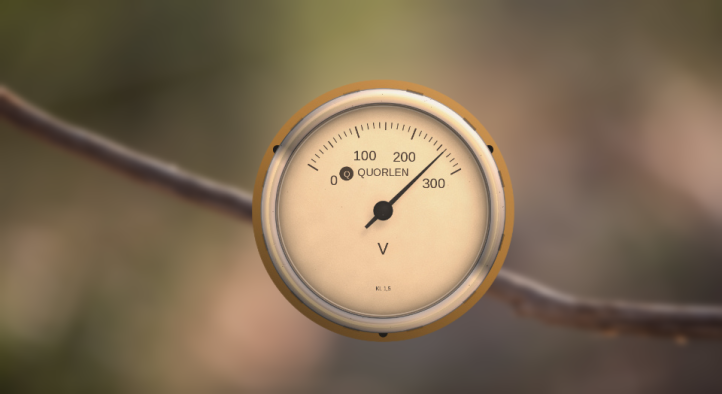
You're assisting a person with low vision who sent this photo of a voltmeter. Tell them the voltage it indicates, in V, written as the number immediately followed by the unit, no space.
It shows 260V
